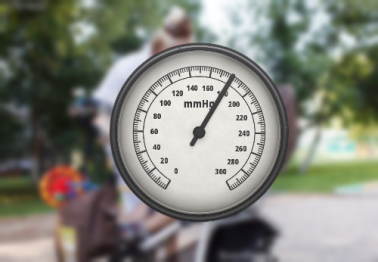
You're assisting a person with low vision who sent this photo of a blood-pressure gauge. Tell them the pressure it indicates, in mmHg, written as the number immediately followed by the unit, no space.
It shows 180mmHg
